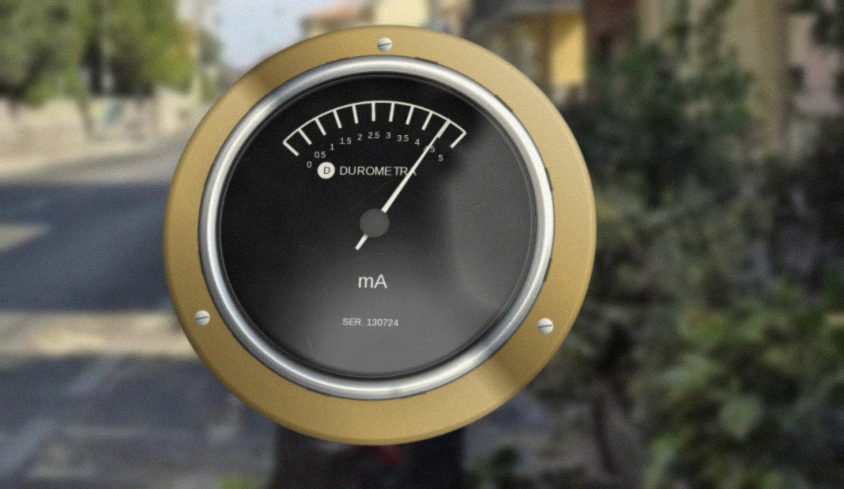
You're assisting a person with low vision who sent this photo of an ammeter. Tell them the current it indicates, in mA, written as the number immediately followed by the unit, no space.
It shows 4.5mA
